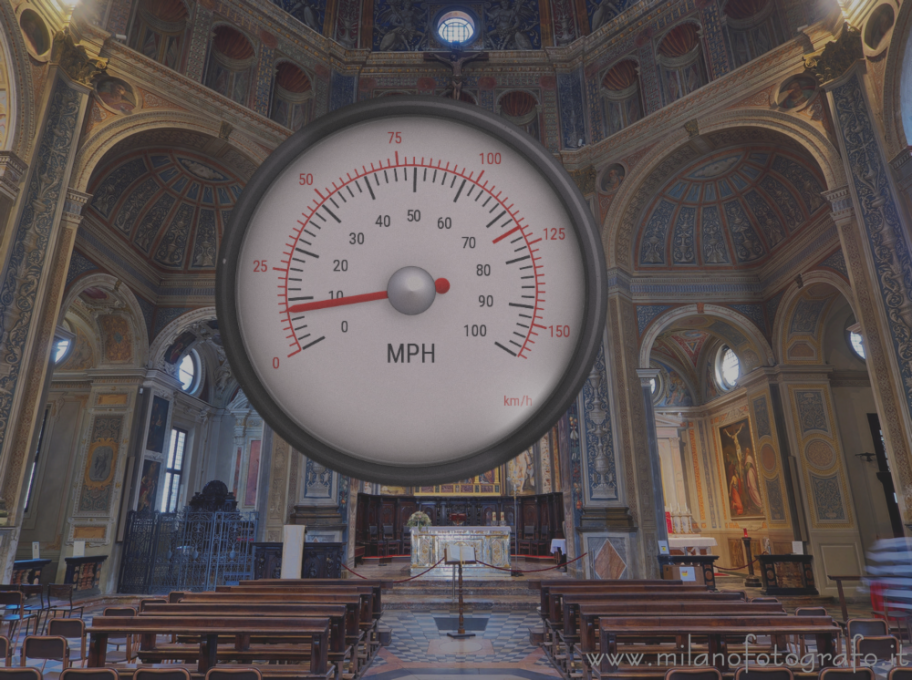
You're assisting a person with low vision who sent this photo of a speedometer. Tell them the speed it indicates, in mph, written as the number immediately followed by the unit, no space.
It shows 8mph
